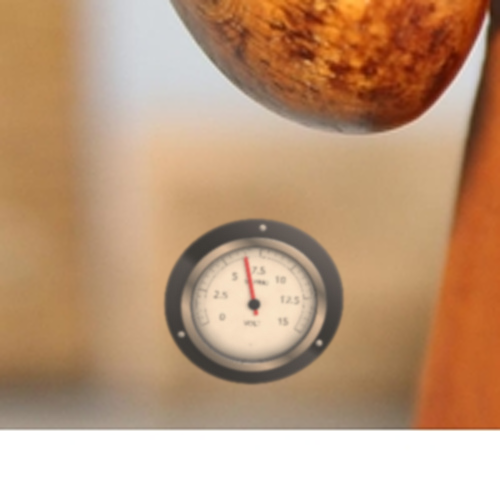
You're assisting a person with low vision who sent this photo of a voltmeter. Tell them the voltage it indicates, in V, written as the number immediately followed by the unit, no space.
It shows 6.5V
